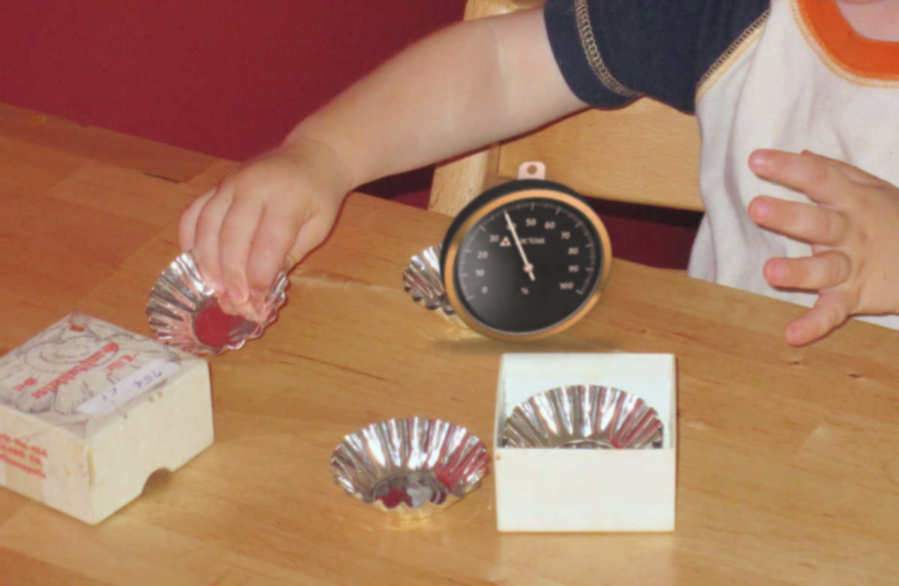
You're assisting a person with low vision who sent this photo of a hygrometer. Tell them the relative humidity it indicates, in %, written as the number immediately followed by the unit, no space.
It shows 40%
